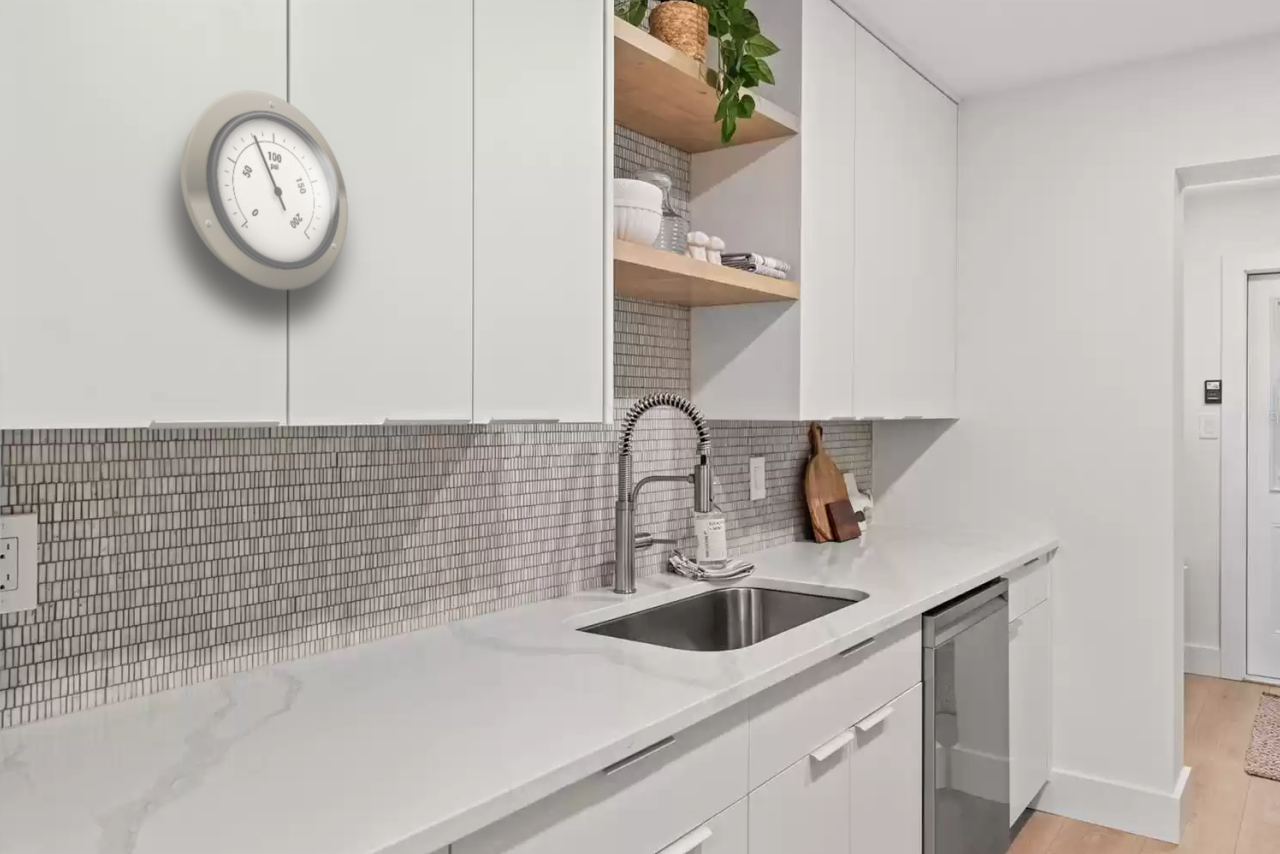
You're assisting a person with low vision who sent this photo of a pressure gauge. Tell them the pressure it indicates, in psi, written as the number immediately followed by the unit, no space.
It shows 80psi
